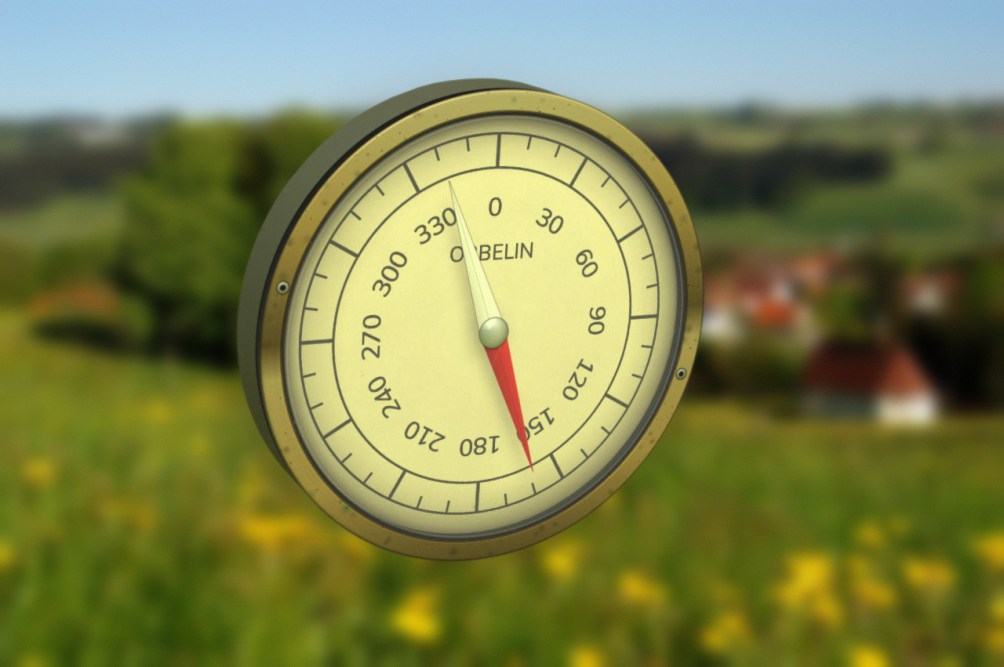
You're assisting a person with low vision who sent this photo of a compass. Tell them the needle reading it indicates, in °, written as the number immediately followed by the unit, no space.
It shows 160°
